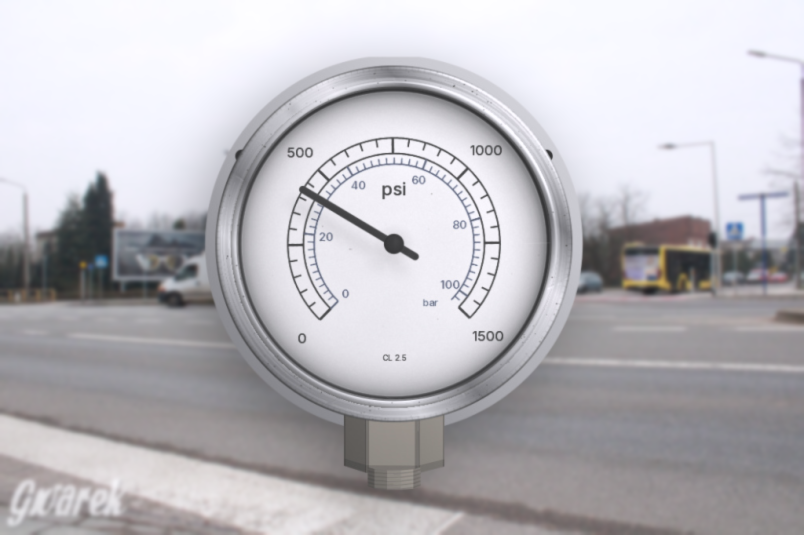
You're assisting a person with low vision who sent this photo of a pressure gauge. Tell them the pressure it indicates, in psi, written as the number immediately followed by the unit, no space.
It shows 425psi
